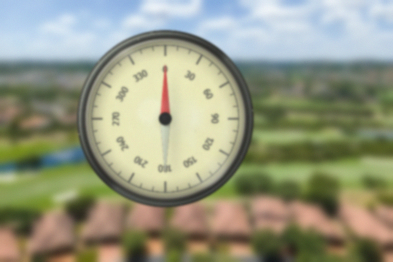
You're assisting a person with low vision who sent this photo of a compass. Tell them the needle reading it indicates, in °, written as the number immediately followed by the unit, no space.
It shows 0°
